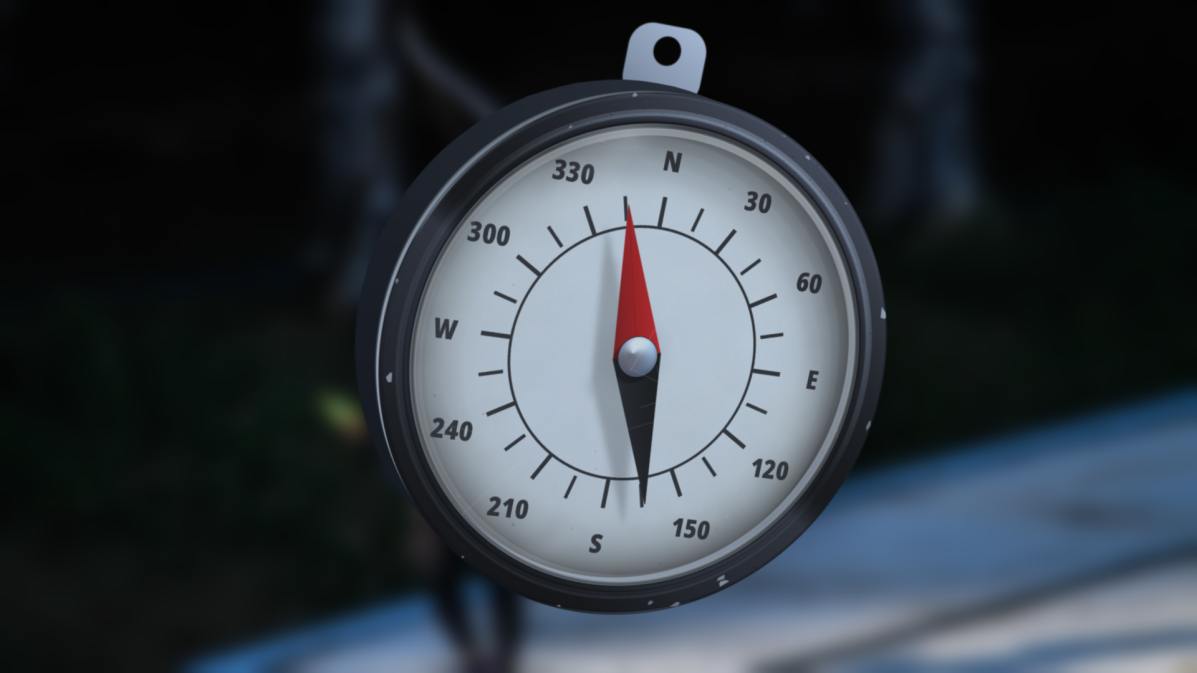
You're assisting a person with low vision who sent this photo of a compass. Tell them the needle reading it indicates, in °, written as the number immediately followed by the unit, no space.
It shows 345°
